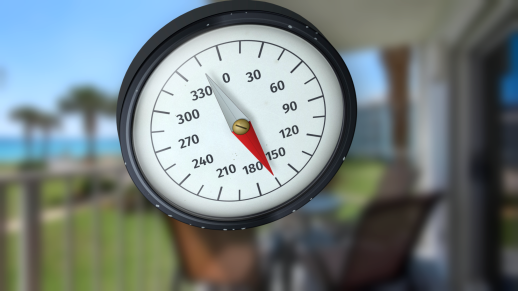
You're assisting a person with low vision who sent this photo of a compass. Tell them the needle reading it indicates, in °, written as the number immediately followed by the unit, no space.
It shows 165°
